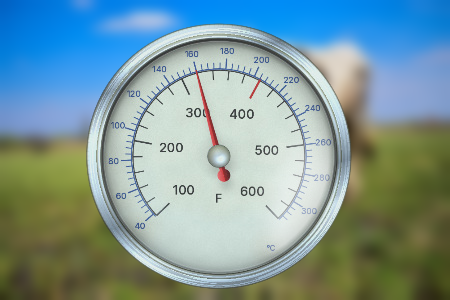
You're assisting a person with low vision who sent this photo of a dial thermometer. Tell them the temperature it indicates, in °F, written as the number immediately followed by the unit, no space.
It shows 320°F
